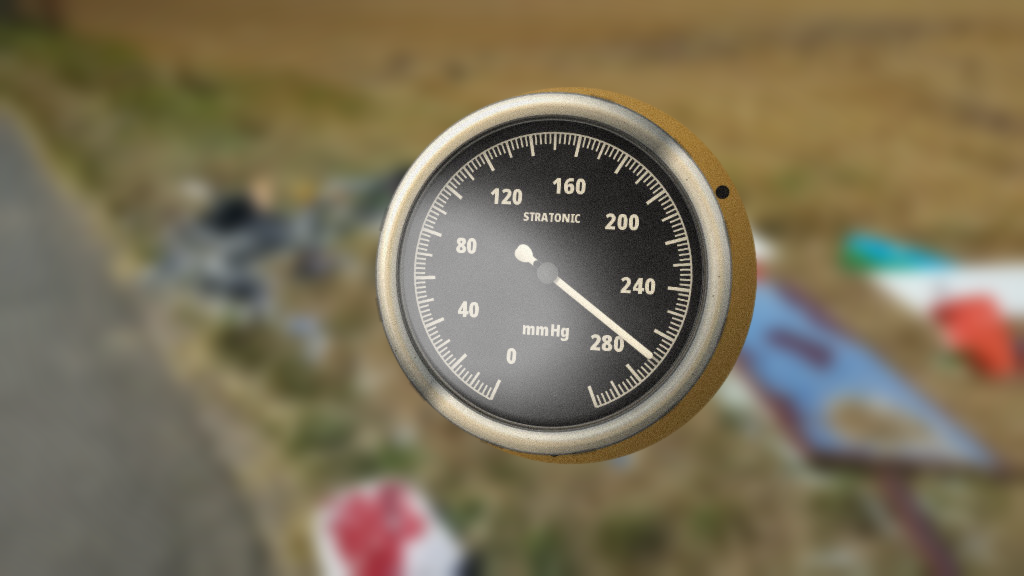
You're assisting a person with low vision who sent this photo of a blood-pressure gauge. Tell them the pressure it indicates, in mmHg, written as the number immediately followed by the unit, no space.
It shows 270mmHg
